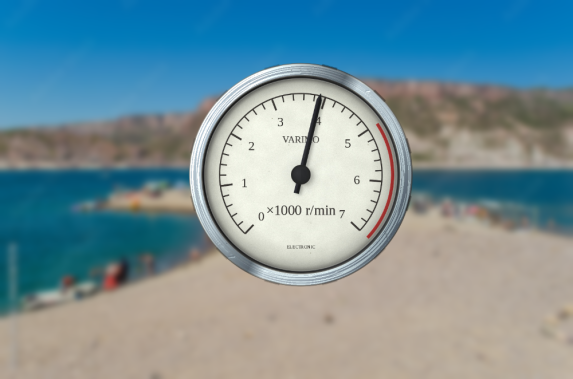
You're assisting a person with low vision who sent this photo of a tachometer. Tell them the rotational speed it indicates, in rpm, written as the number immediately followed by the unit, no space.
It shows 3900rpm
